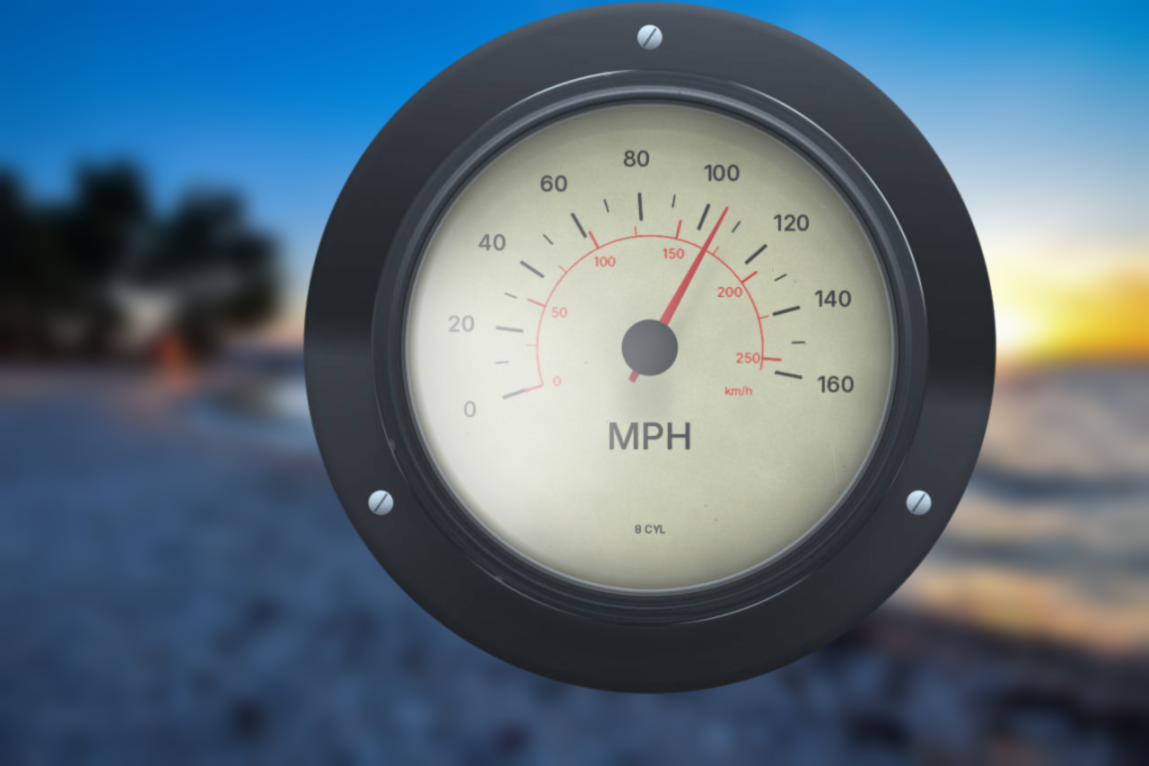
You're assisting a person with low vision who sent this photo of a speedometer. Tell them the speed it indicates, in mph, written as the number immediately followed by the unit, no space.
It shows 105mph
